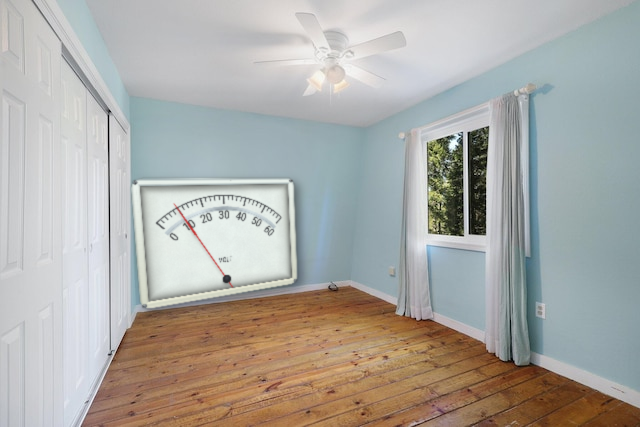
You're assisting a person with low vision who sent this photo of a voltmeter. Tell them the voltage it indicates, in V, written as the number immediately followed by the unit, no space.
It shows 10V
